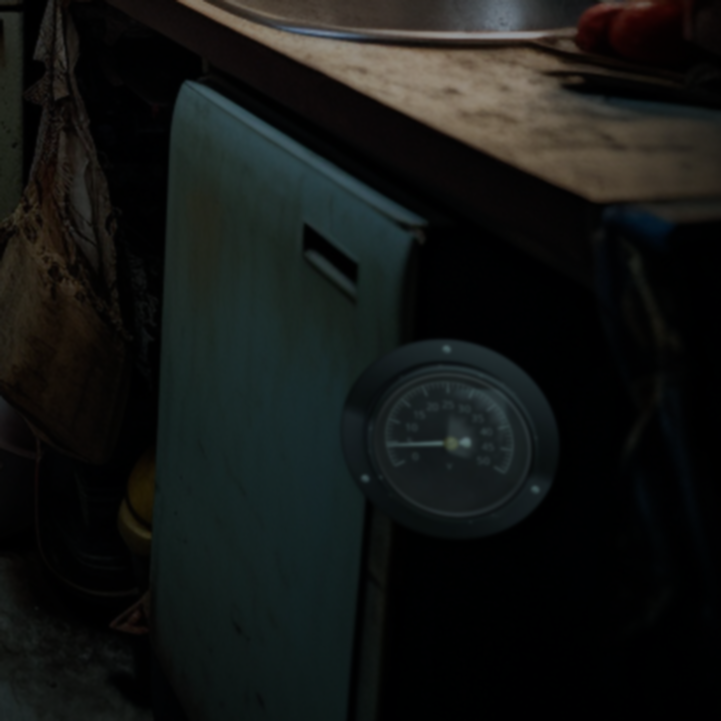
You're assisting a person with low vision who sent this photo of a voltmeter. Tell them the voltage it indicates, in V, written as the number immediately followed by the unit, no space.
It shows 5V
